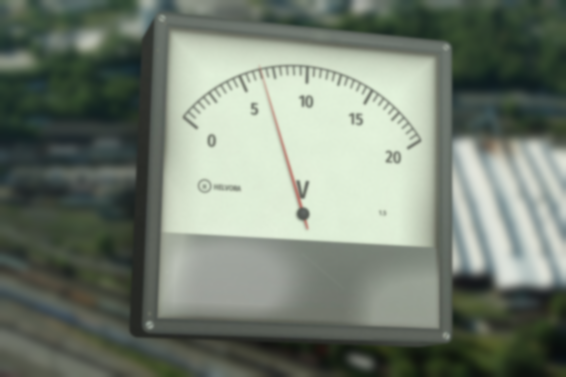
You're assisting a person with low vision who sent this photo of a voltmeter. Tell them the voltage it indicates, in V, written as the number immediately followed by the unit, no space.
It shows 6.5V
